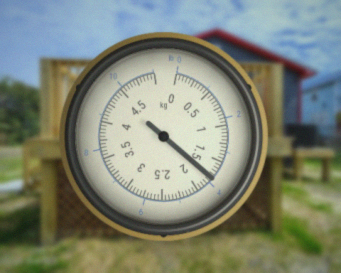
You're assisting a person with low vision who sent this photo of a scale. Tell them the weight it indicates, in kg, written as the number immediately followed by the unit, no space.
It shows 1.75kg
